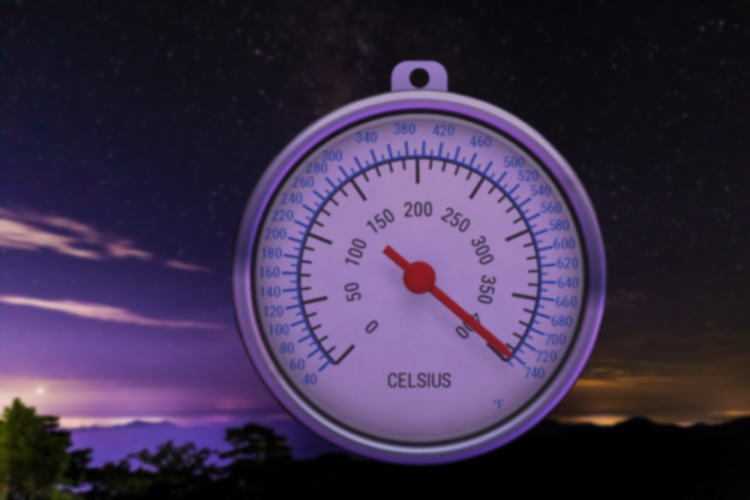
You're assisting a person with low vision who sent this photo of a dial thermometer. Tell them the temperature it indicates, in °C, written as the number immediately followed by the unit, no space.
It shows 395°C
